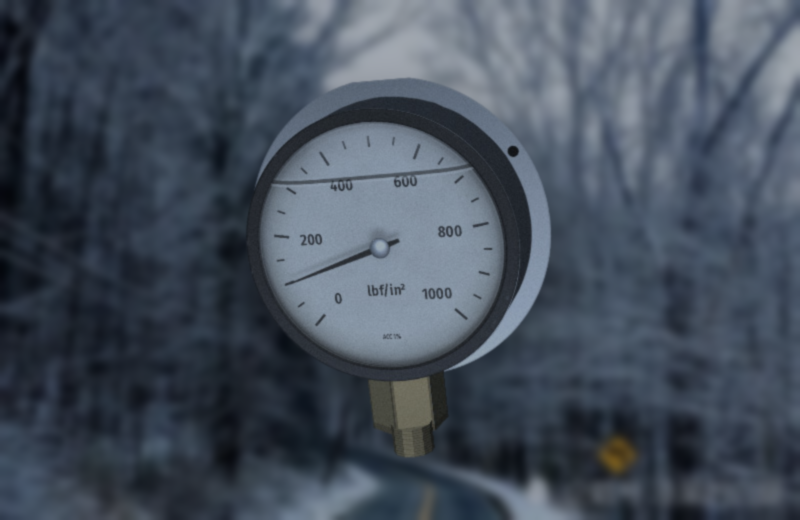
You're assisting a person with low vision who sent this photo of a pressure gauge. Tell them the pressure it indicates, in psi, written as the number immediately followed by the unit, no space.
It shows 100psi
